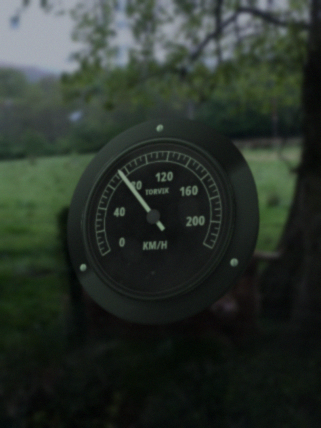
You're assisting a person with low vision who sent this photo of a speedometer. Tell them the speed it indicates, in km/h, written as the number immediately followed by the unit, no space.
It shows 75km/h
